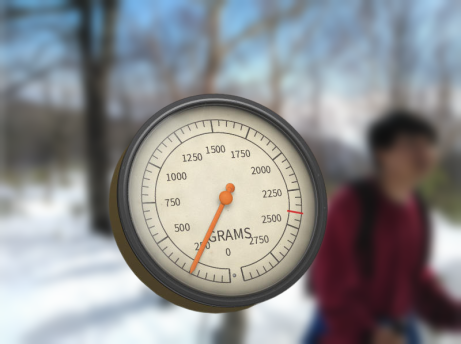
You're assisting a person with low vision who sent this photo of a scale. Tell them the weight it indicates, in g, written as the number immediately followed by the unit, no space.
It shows 250g
